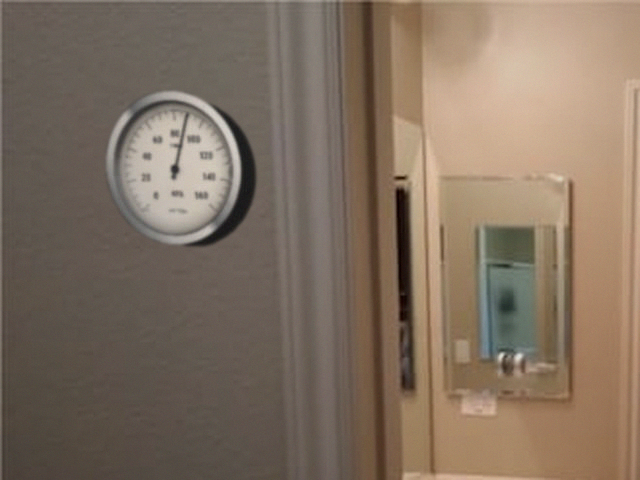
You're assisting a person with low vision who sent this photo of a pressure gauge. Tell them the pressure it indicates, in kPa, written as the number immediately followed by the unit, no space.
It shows 90kPa
